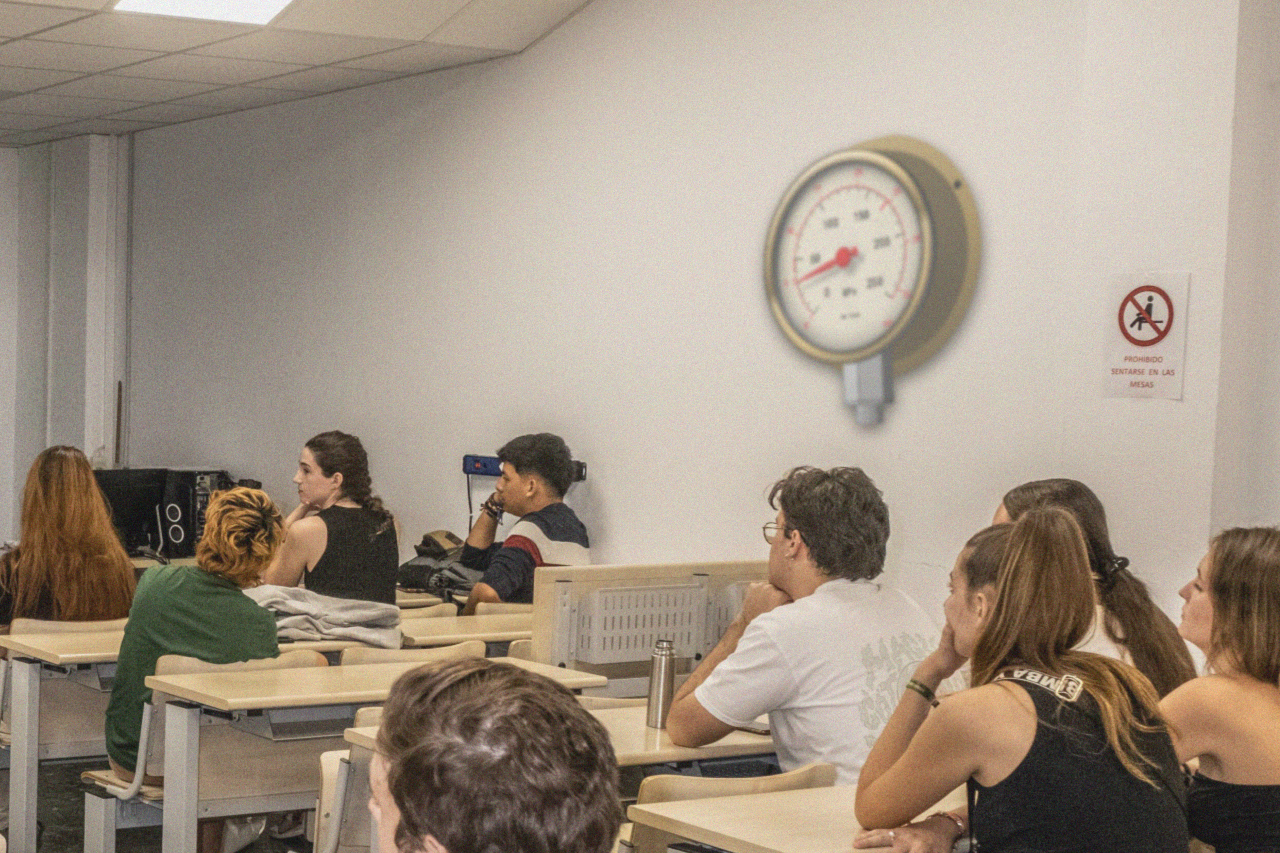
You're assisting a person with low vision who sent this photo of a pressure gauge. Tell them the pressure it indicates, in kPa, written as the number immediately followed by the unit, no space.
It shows 30kPa
